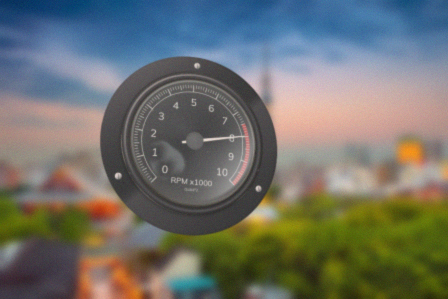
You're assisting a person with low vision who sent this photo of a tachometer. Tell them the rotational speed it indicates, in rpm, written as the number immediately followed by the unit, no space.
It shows 8000rpm
